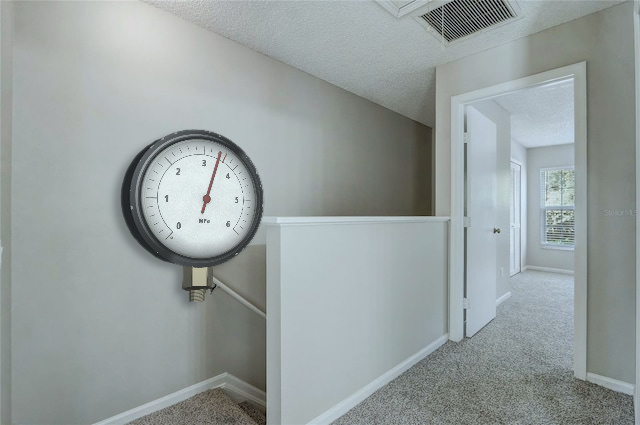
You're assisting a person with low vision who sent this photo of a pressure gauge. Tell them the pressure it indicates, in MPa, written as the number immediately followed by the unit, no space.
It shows 3.4MPa
